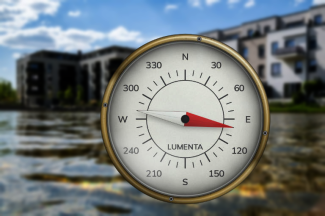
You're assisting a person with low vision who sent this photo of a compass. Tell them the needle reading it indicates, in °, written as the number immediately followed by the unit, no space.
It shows 100°
